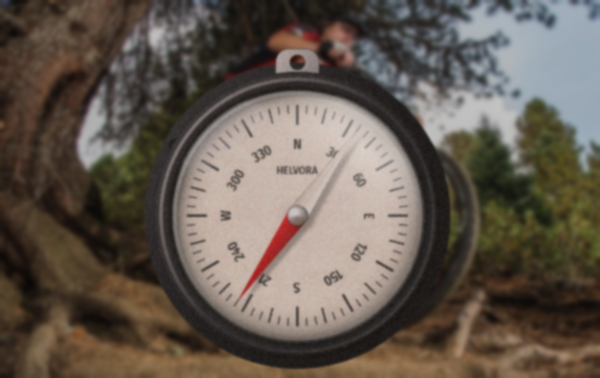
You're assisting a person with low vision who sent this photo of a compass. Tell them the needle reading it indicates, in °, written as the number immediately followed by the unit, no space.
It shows 215°
